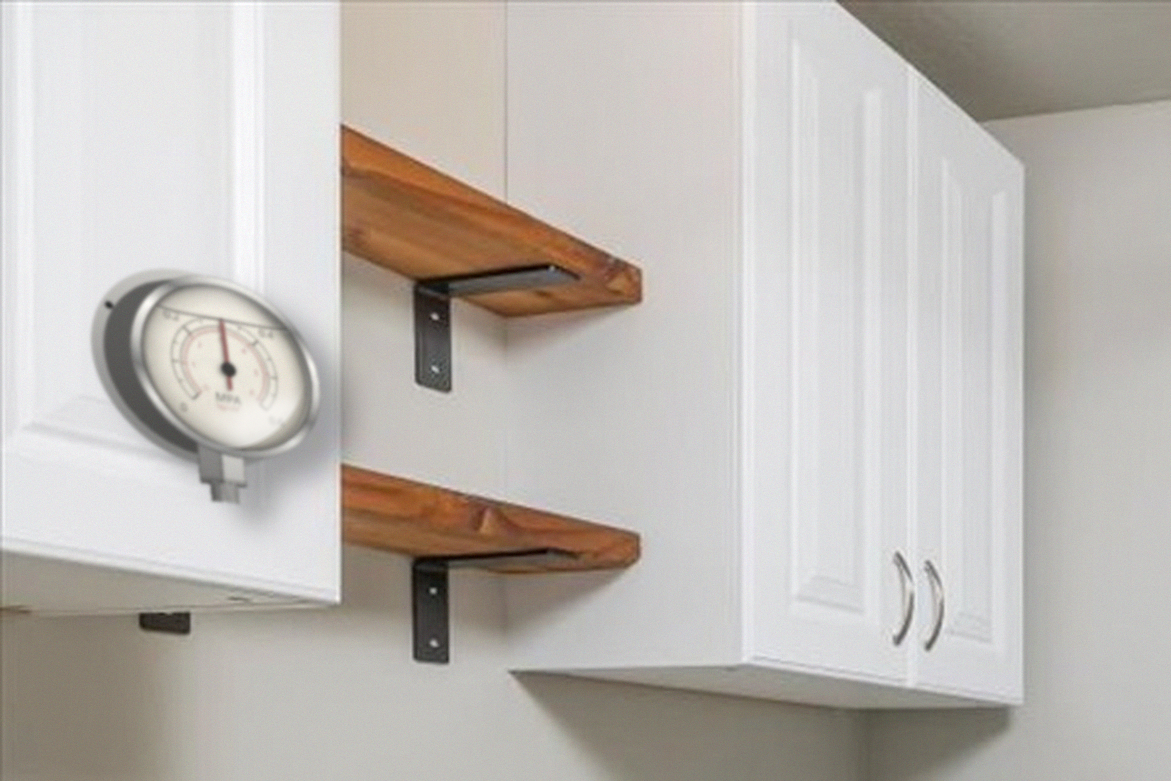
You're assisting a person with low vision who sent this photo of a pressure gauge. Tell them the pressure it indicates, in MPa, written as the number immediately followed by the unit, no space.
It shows 0.3MPa
